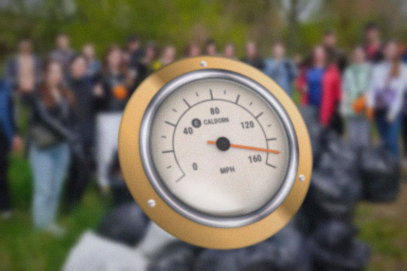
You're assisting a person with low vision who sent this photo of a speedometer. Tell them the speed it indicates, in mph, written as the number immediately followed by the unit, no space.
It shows 150mph
